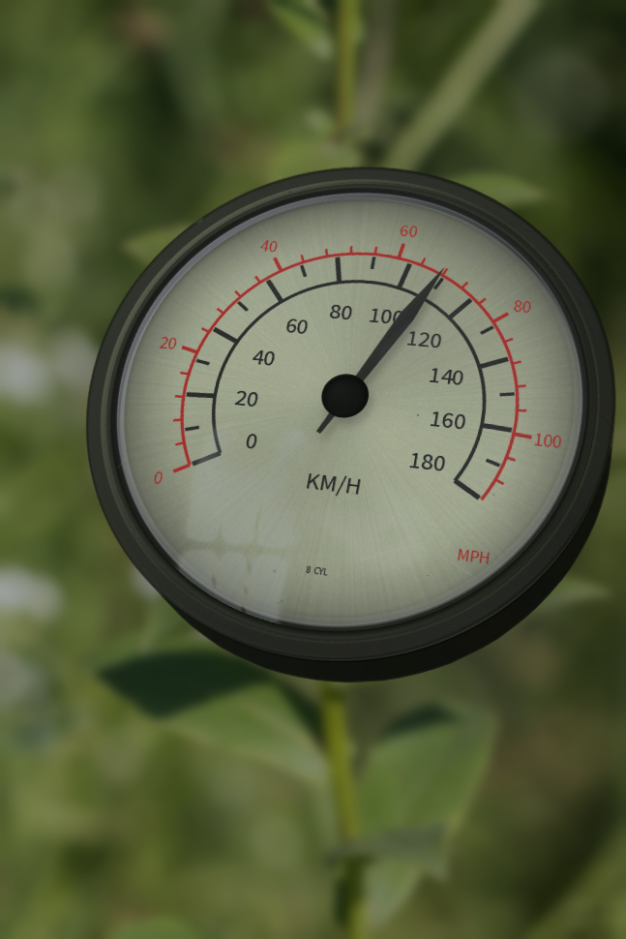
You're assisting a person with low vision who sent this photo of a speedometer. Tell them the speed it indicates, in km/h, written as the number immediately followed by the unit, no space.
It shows 110km/h
